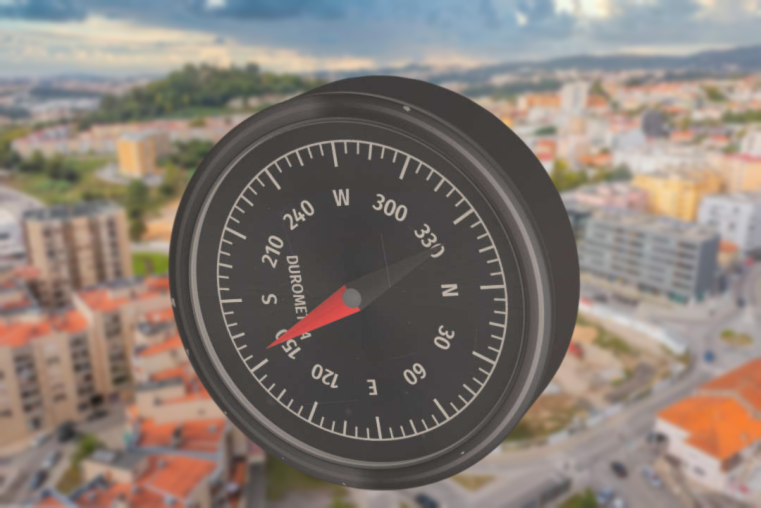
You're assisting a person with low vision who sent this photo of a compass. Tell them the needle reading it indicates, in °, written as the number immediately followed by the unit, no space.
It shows 155°
